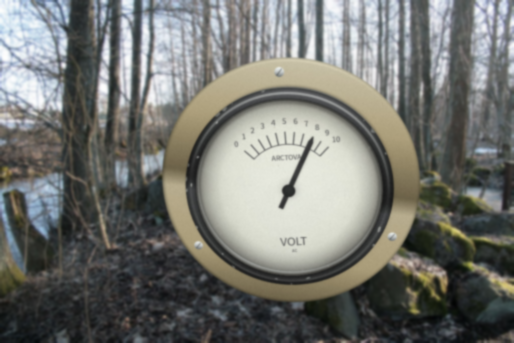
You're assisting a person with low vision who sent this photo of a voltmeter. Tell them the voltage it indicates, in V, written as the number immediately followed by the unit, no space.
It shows 8V
